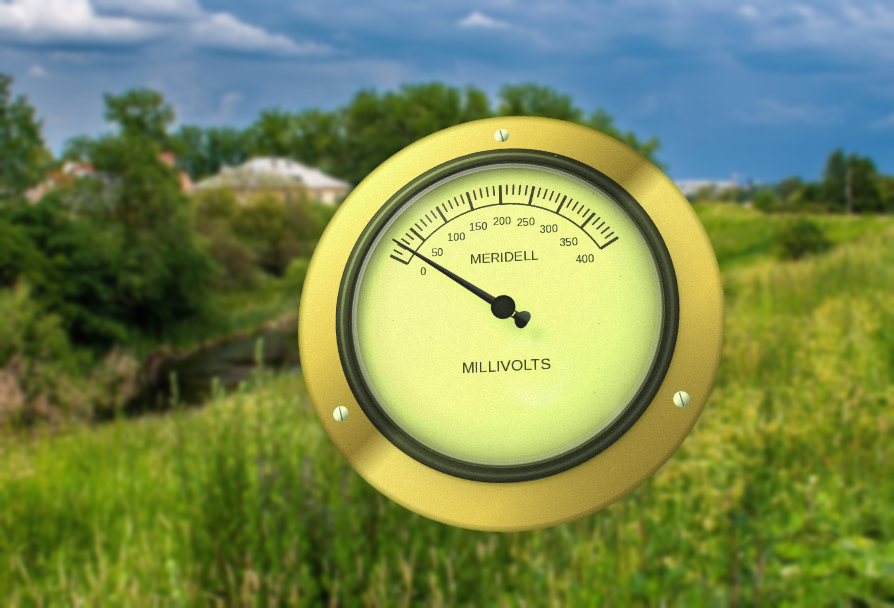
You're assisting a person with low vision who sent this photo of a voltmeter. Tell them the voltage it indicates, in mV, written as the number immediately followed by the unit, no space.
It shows 20mV
